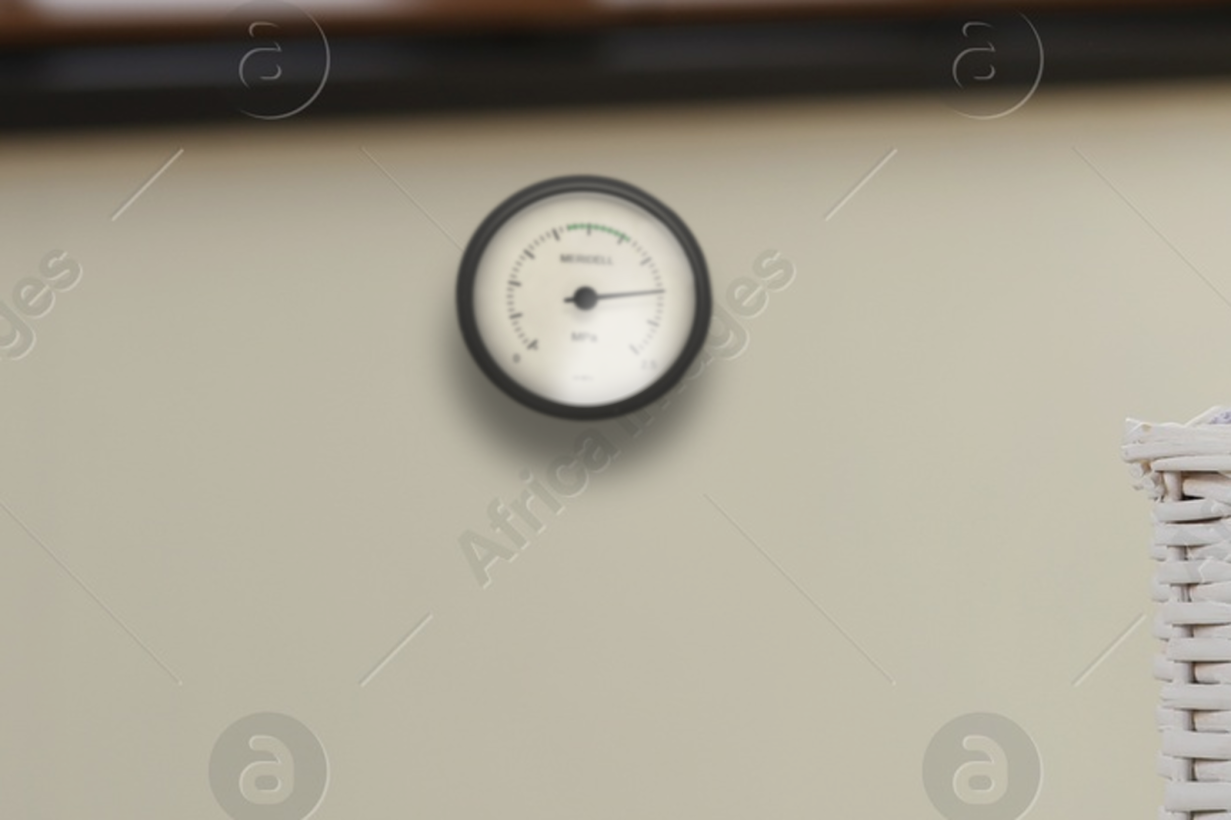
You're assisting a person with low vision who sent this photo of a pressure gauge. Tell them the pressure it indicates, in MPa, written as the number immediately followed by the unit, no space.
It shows 2MPa
